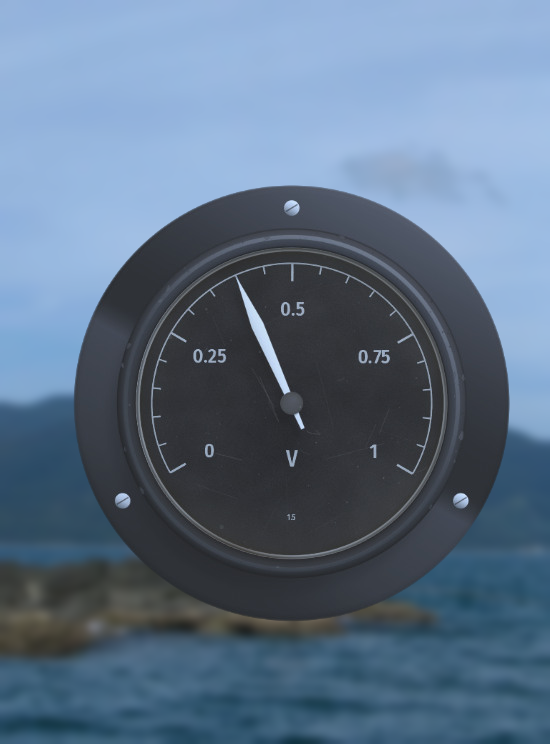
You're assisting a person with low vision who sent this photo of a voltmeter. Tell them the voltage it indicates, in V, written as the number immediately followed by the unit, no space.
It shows 0.4V
